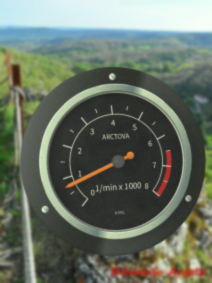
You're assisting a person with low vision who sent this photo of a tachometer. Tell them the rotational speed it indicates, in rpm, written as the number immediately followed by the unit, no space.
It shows 750rpm
